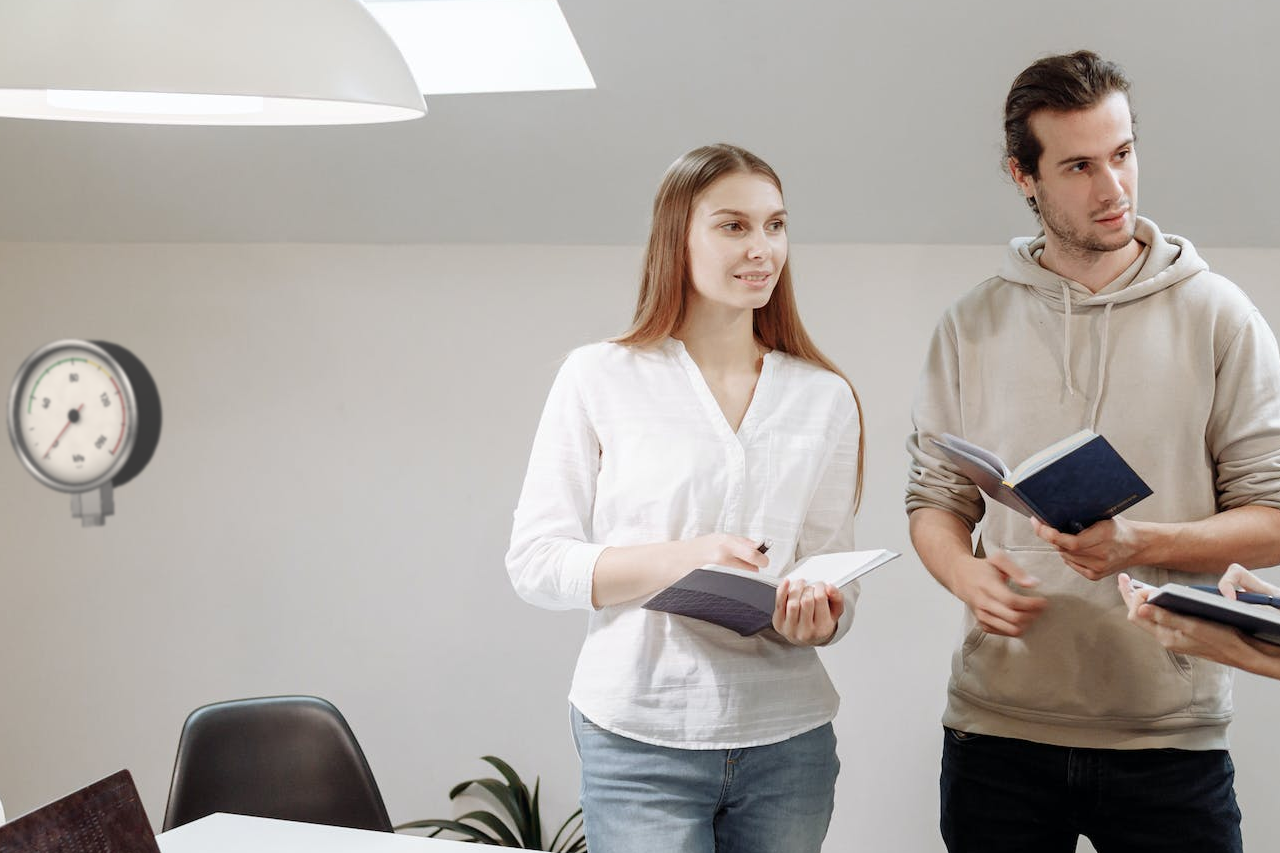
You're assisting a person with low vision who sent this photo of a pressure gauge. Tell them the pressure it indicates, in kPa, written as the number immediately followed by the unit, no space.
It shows 0kPa
